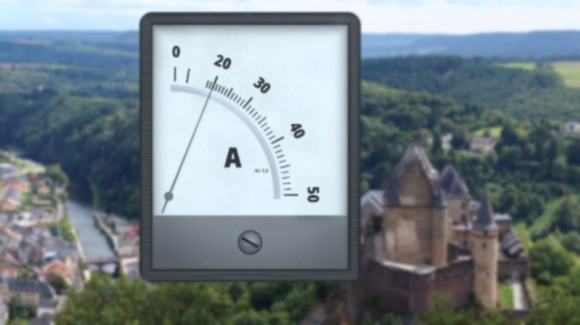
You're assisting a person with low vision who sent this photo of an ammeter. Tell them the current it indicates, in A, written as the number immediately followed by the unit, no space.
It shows 20A
